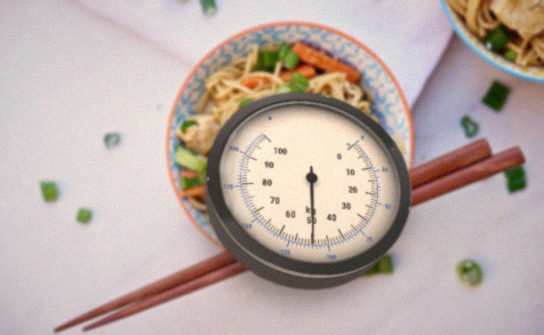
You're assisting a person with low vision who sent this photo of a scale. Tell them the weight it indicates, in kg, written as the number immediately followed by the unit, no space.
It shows 50kg
